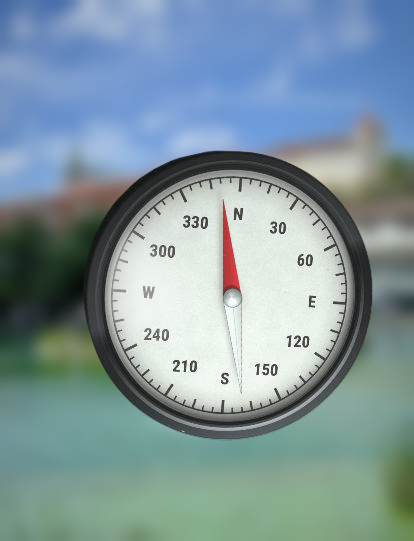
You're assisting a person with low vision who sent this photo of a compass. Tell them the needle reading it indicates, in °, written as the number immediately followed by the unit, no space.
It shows 350°
